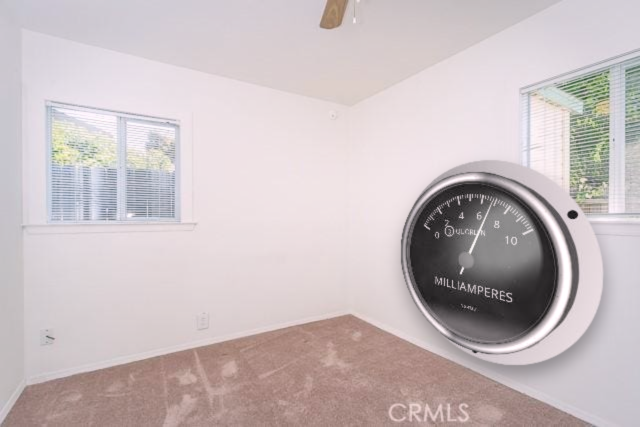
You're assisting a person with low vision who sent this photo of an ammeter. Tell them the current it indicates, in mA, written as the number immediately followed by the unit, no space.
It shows 7mA
